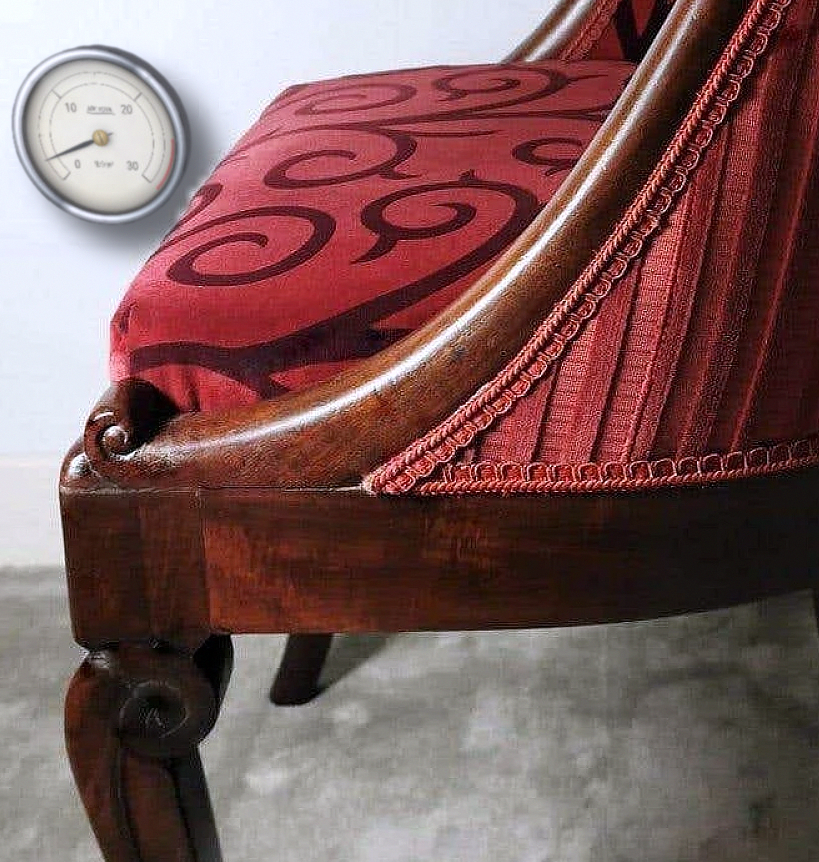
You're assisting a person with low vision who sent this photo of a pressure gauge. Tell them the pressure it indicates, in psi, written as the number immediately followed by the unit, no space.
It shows 2.5psi
